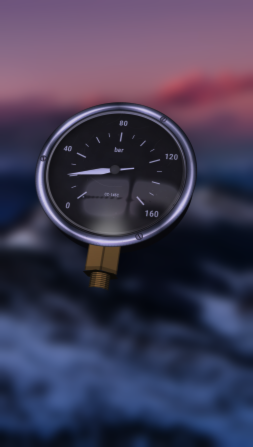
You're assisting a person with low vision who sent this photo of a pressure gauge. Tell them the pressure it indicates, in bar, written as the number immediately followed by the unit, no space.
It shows 20bar
